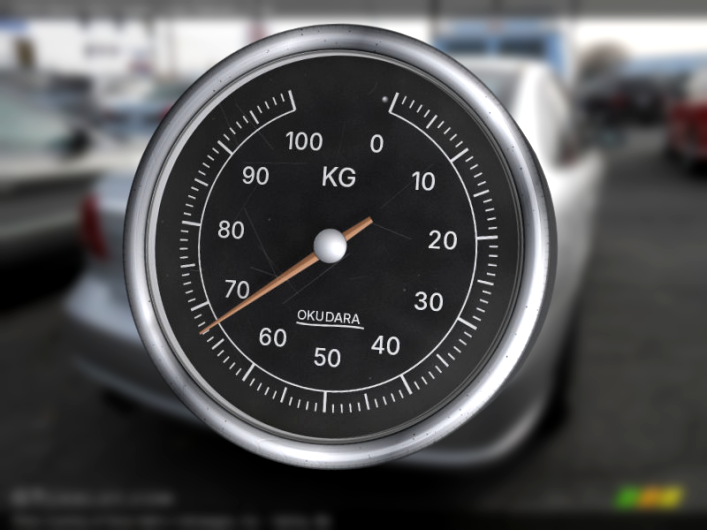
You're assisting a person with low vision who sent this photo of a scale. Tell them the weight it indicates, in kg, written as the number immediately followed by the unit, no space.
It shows 67kg
